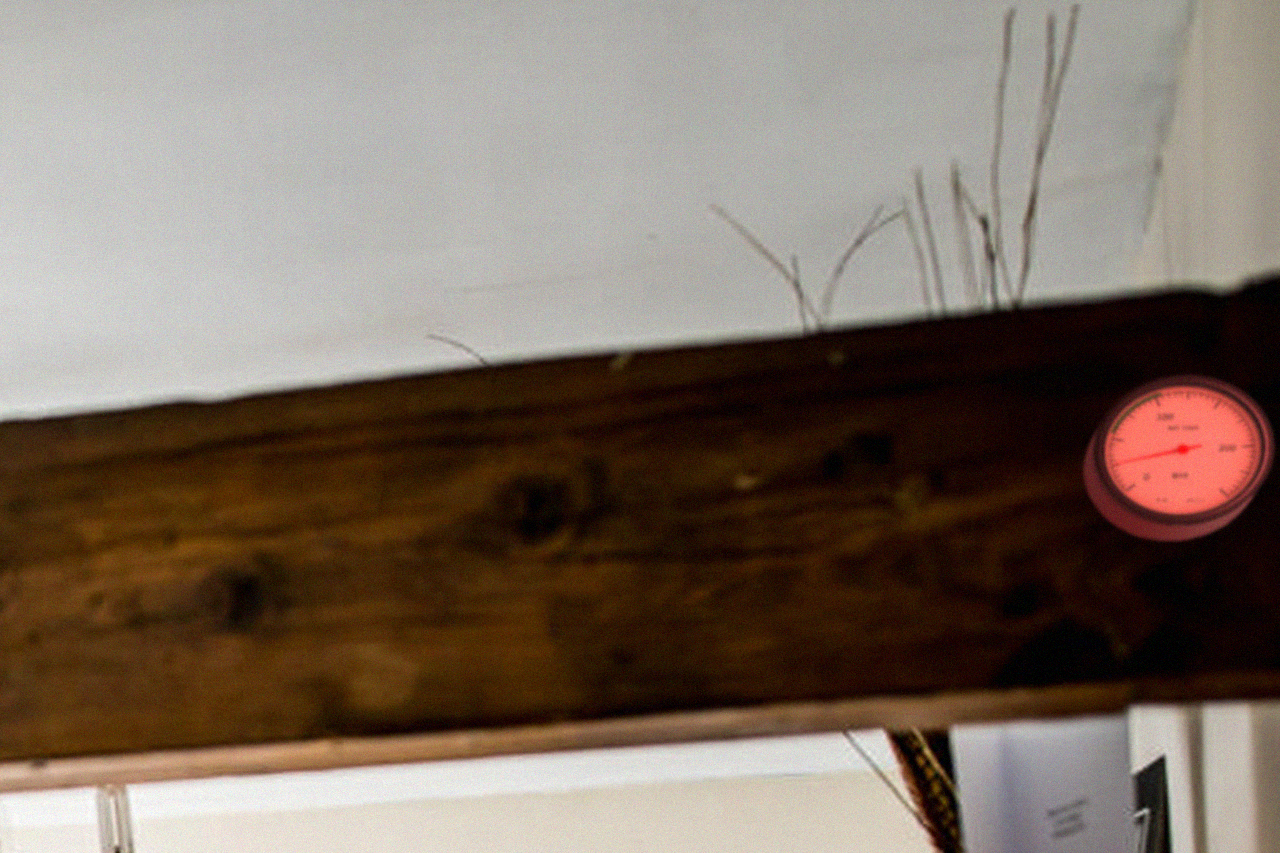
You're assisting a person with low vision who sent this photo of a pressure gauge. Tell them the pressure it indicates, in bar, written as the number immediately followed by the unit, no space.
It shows 25bar
